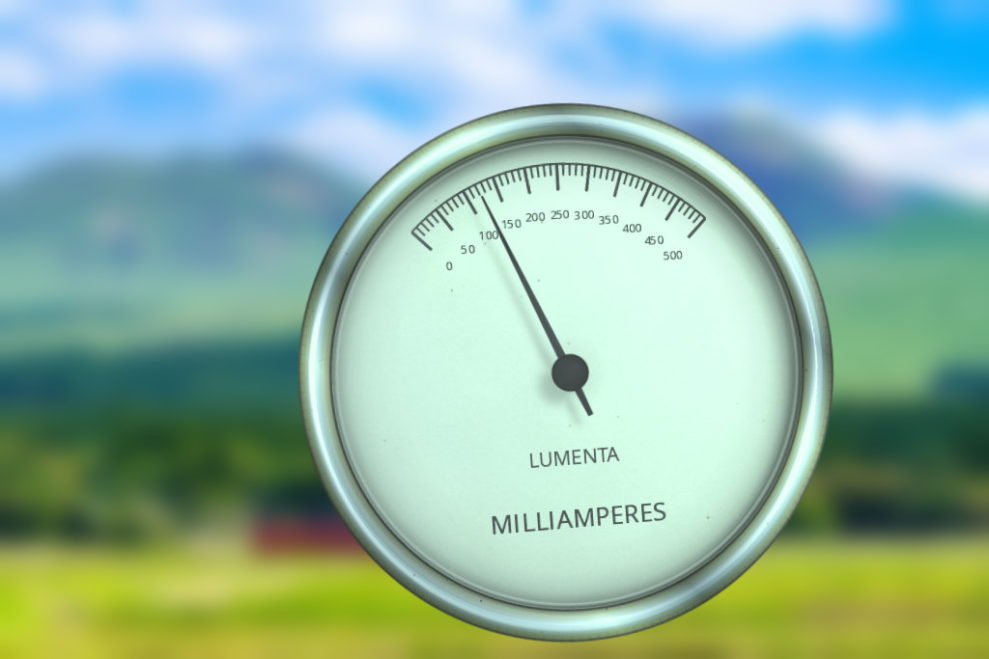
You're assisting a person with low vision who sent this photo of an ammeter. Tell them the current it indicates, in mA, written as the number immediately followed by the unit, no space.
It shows 120mA
